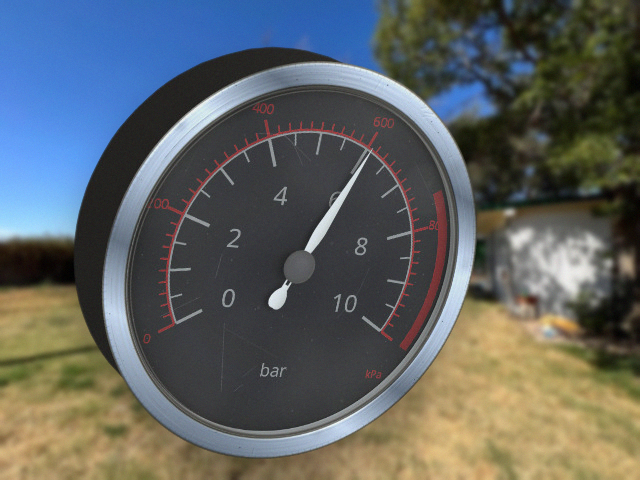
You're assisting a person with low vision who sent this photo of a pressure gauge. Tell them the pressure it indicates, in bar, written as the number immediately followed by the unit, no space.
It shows 6bar
